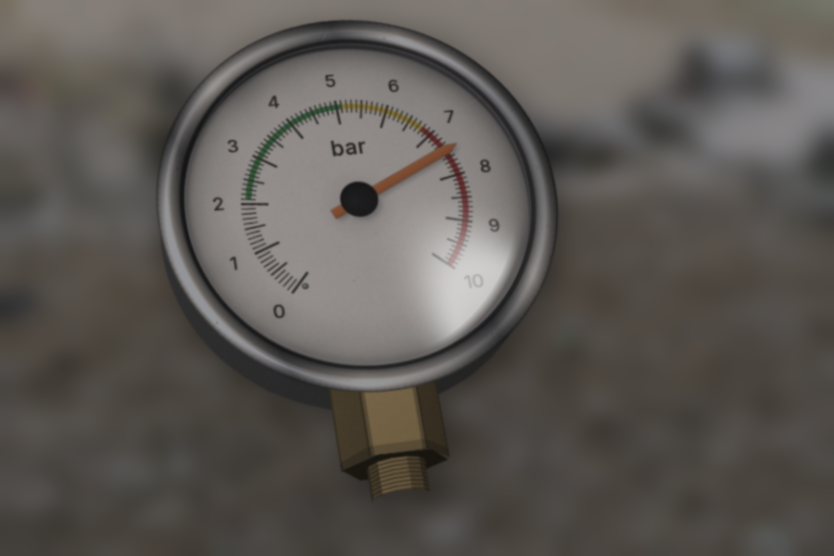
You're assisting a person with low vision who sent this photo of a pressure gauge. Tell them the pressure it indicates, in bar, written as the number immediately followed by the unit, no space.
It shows 7.5bar
